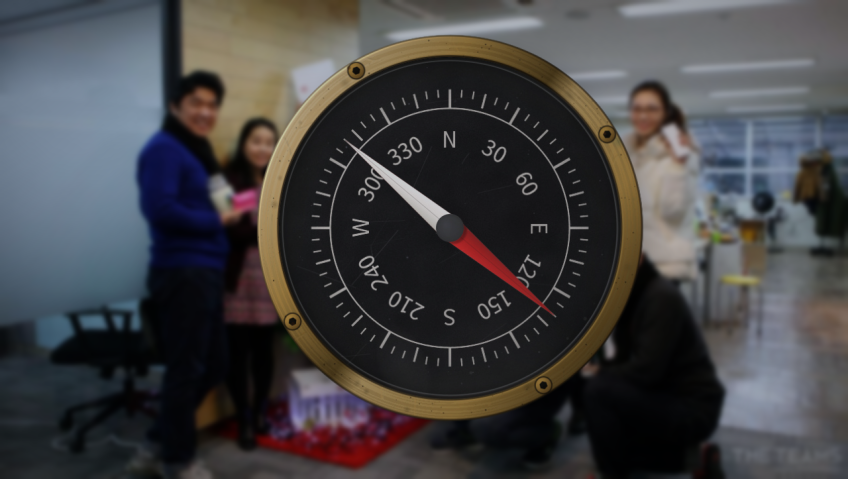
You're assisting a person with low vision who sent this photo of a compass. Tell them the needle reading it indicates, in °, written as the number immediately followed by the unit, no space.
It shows 130°
